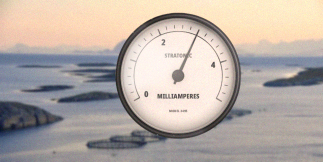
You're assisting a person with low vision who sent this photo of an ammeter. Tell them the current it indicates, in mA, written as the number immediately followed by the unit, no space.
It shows 3mA
